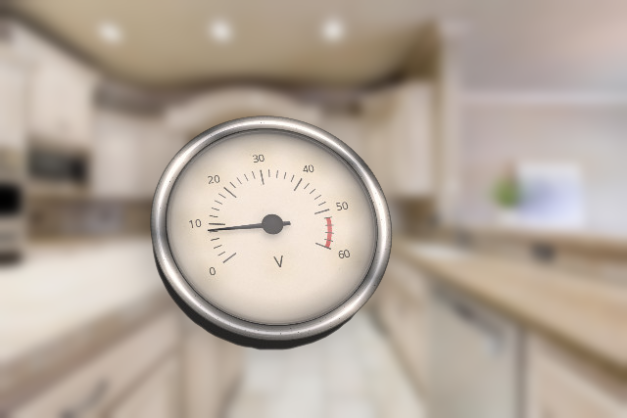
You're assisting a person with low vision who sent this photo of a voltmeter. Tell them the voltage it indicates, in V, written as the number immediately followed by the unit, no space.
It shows 8V
